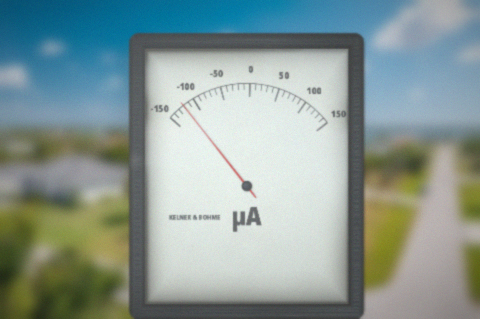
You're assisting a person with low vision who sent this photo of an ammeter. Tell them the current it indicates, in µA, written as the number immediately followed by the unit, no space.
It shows -120µA
